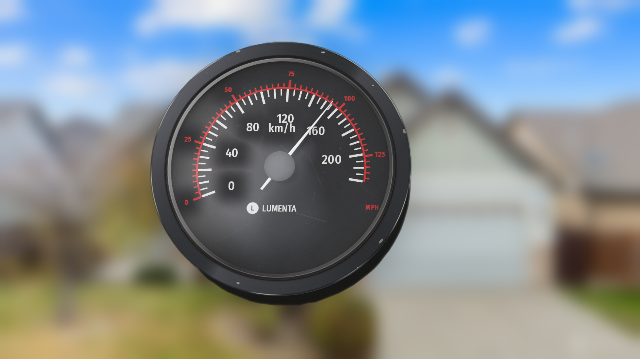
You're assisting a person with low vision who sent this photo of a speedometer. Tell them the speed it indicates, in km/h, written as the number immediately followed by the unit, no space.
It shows 155km/h
